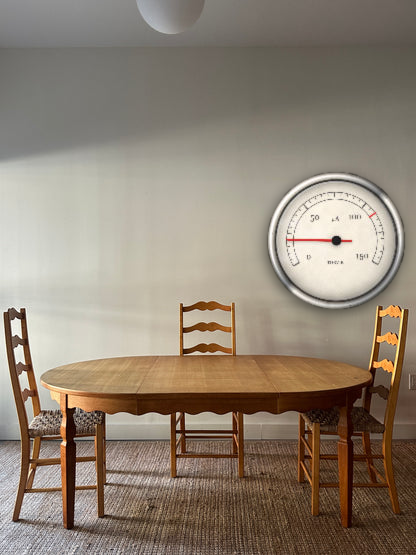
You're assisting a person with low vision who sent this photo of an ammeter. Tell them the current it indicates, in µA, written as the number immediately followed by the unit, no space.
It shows 20µA
